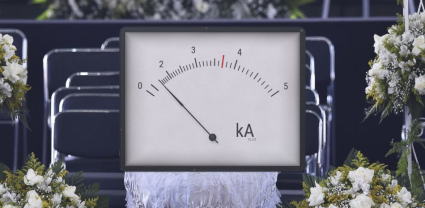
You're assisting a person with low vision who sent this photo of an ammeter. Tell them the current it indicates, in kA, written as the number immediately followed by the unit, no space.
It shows 1.5kA
